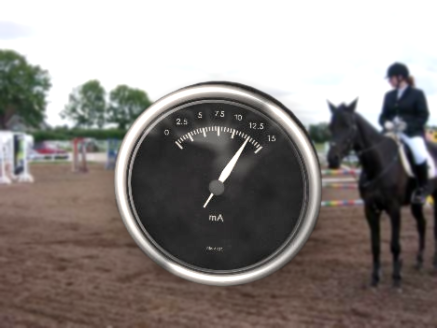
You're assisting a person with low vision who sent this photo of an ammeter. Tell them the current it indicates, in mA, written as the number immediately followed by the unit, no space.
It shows 12.5mA
